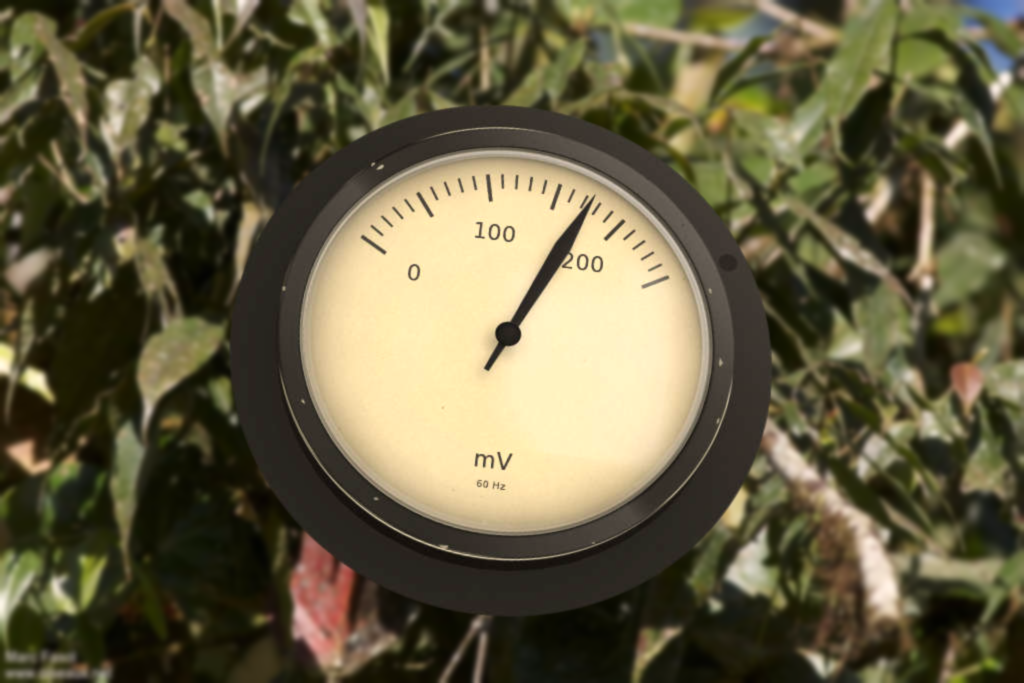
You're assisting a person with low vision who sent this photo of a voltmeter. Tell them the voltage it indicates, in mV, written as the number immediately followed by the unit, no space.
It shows 175mV
